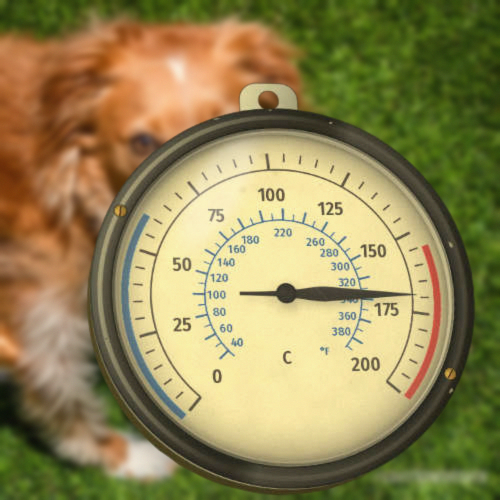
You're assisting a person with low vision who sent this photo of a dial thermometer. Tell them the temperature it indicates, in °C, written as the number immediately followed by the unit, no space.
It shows 170°C
